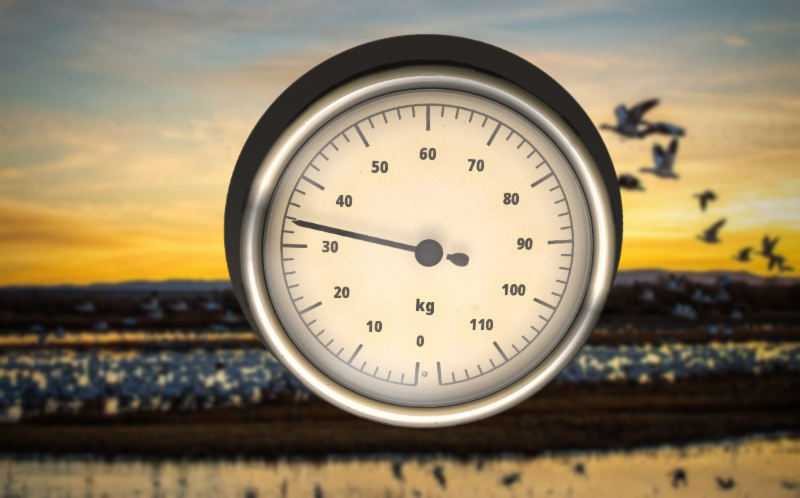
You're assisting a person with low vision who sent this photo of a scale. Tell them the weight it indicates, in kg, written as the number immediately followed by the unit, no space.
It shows 34kg
